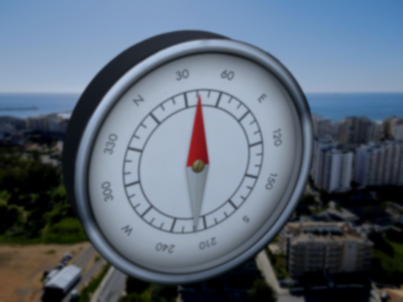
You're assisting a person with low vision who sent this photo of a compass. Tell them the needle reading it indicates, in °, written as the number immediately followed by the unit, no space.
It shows 40°
